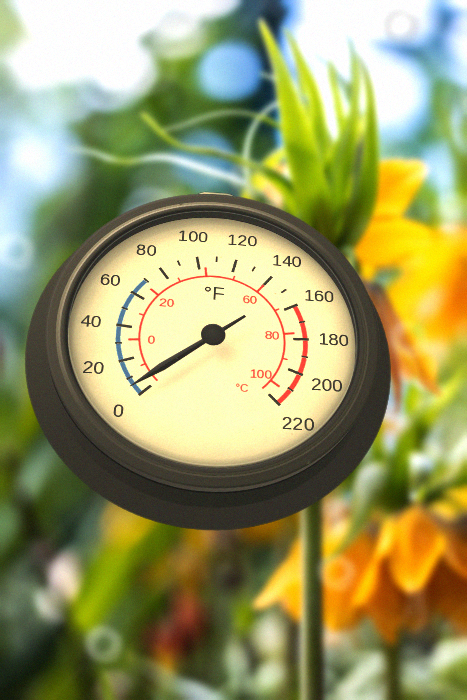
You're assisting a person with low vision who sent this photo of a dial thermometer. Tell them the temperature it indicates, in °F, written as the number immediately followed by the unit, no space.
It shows 5°F
